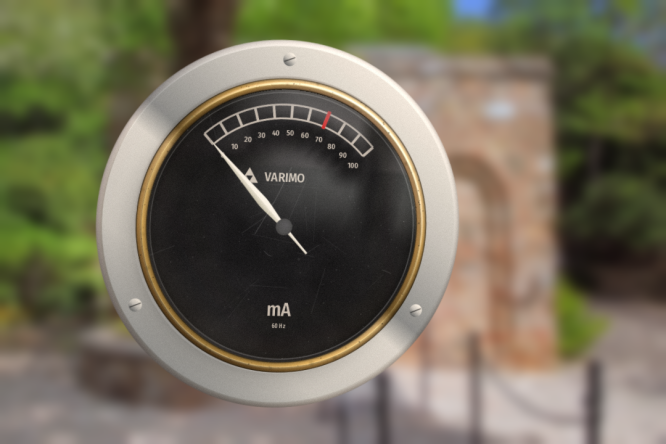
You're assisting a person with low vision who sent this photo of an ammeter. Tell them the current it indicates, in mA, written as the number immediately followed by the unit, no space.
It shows 0mA
